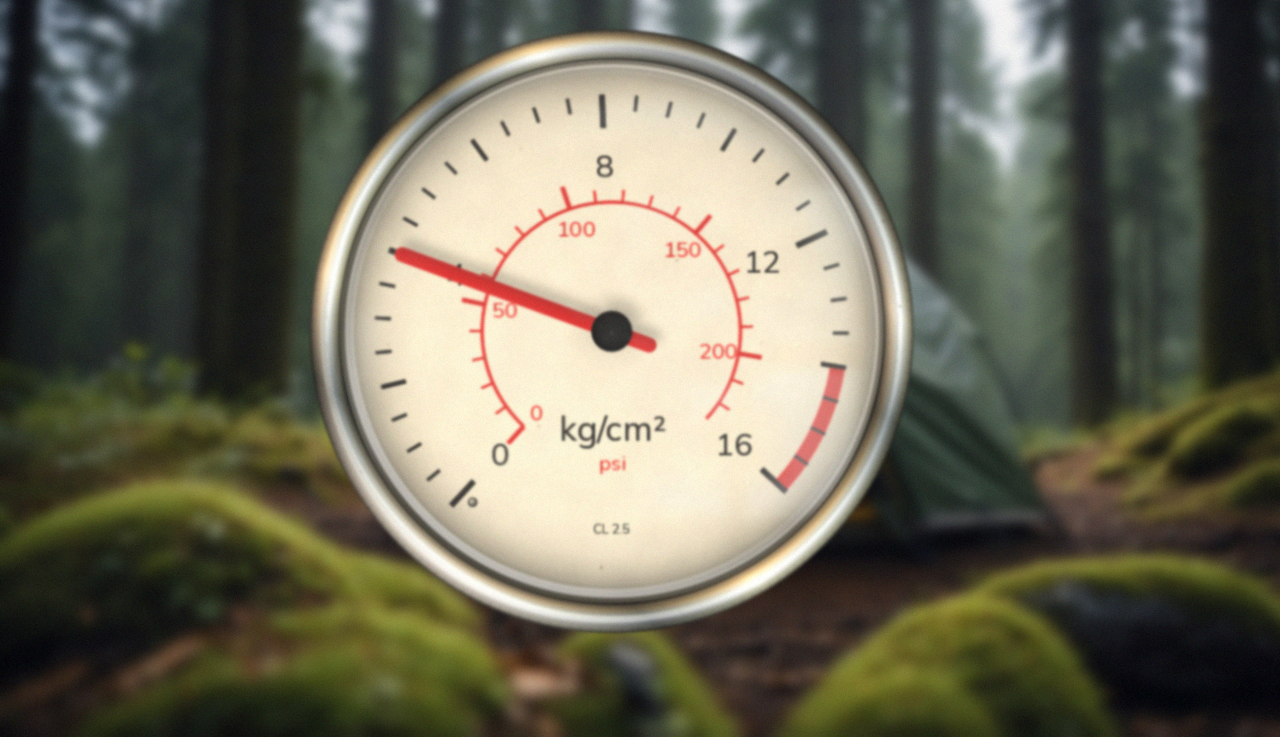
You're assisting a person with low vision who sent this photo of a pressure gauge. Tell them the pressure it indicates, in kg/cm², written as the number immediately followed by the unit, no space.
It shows 4kg/cm²
